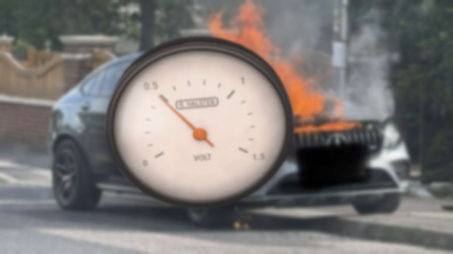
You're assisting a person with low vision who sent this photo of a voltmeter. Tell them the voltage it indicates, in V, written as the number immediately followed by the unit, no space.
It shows 0.5V
